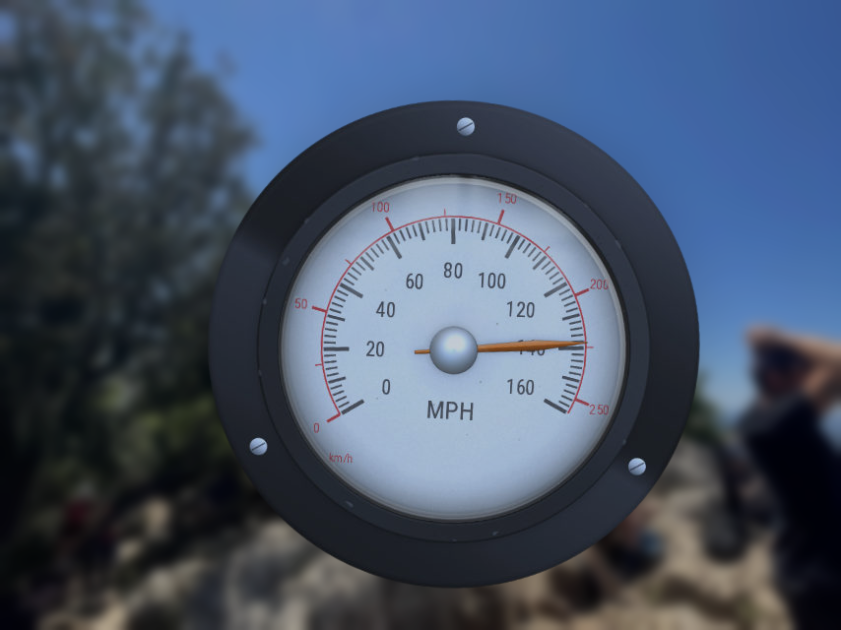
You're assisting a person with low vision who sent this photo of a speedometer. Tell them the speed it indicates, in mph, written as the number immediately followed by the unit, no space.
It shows 138mph
